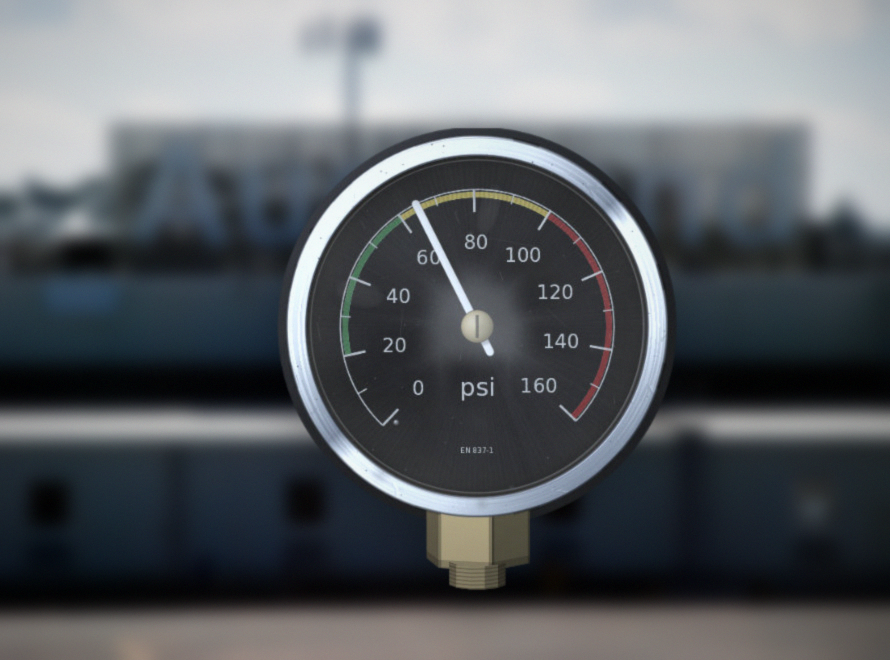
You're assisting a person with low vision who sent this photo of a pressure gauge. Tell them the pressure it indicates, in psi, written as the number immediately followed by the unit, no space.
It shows 65psi
